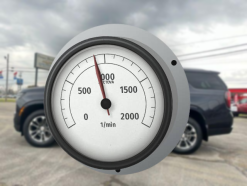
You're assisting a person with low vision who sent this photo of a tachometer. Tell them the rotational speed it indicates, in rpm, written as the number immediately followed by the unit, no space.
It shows 900rpm
